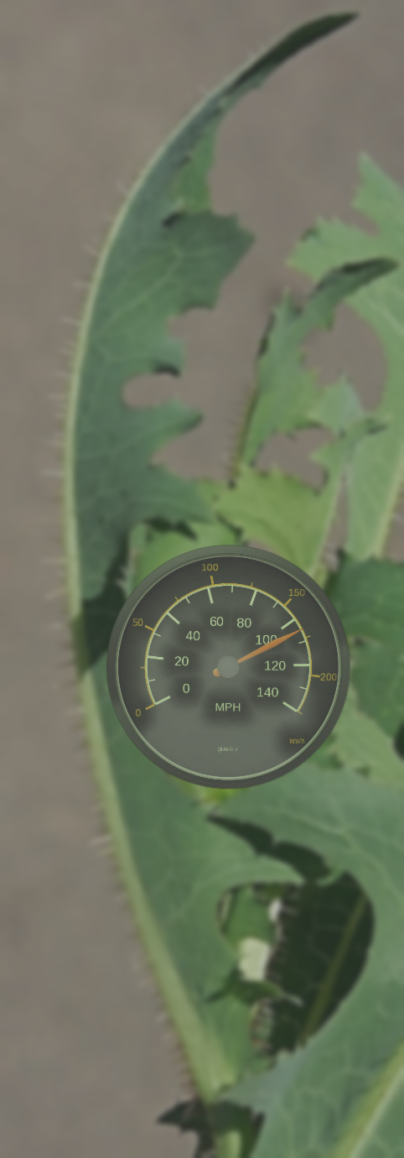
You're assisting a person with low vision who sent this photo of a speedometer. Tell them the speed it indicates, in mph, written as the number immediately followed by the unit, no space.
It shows 105mph
